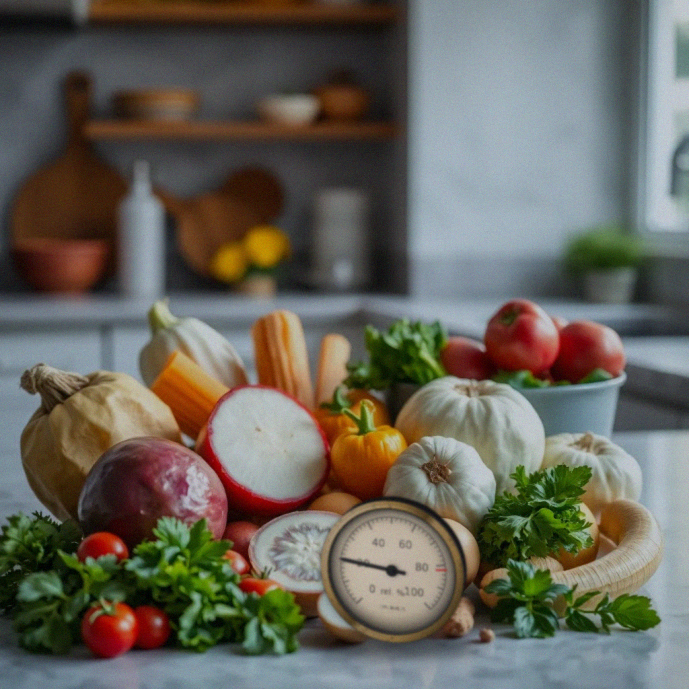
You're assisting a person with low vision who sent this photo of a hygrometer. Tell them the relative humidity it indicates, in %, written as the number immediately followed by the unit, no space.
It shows 20%
